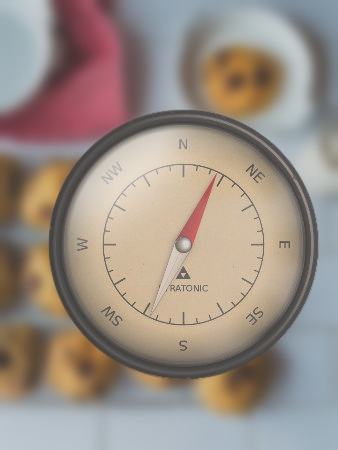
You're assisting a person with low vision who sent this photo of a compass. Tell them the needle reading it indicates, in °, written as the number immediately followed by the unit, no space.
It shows 25°
